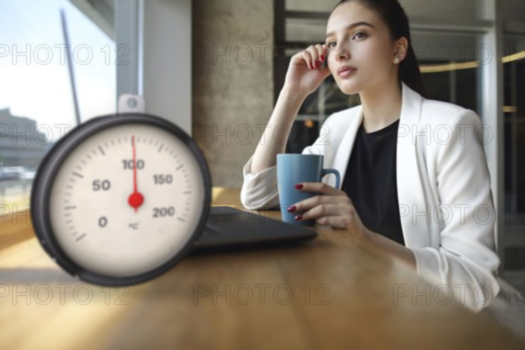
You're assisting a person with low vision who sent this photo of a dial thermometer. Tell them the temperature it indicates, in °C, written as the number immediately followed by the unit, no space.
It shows 100°C
